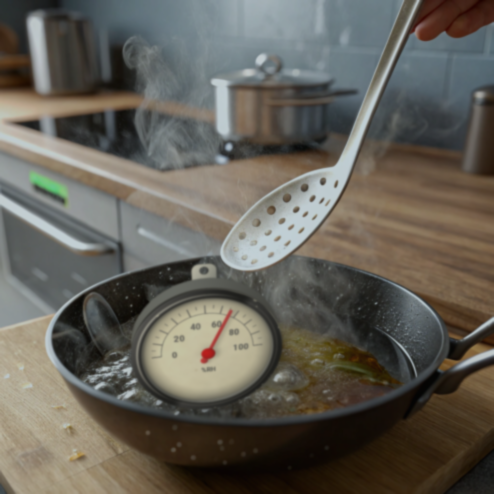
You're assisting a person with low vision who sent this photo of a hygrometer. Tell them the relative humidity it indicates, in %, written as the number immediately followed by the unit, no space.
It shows 65%
